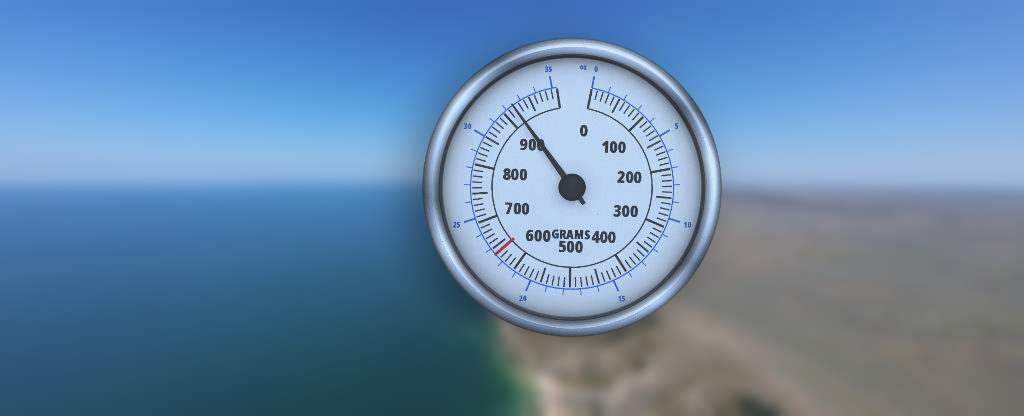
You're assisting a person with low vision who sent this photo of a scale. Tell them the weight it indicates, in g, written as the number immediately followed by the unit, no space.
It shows 920g
